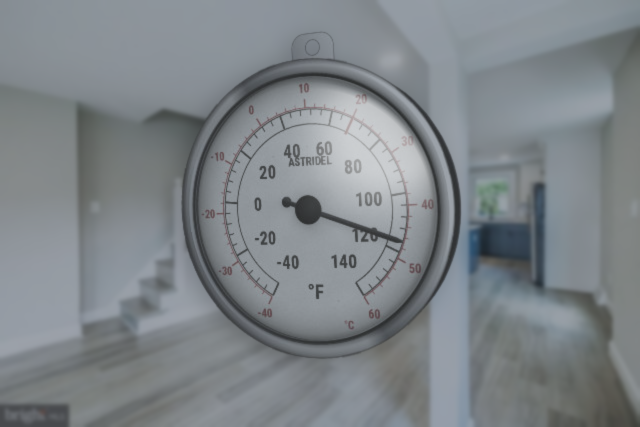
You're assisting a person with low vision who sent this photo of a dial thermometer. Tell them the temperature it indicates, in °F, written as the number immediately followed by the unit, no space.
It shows 116°F
